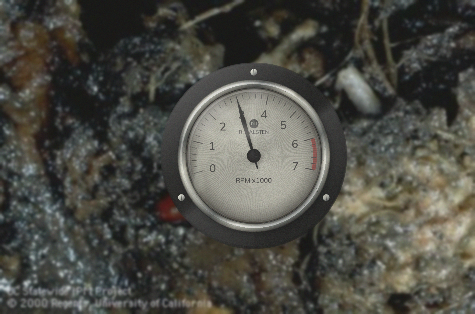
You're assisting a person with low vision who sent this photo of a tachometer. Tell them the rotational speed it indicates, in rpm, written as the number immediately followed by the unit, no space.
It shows 3000rpm
